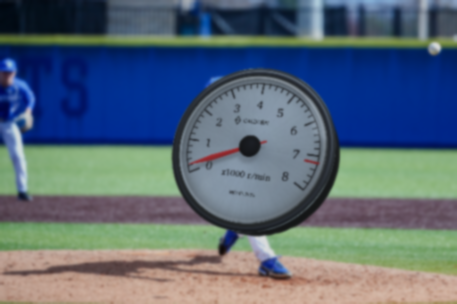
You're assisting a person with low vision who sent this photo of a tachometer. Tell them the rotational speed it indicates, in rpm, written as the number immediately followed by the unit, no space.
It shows 200rpm
